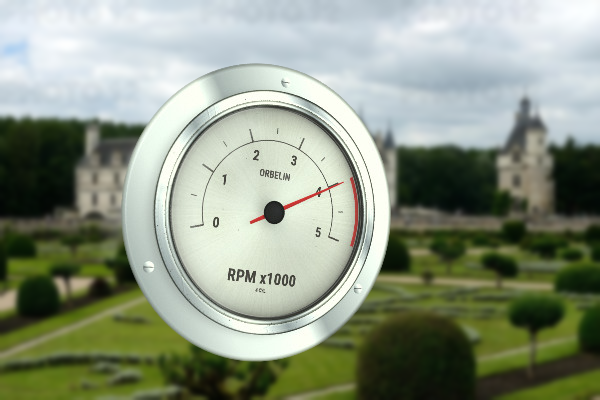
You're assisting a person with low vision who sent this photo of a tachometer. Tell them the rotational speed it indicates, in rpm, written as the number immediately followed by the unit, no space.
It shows 4000rpm
